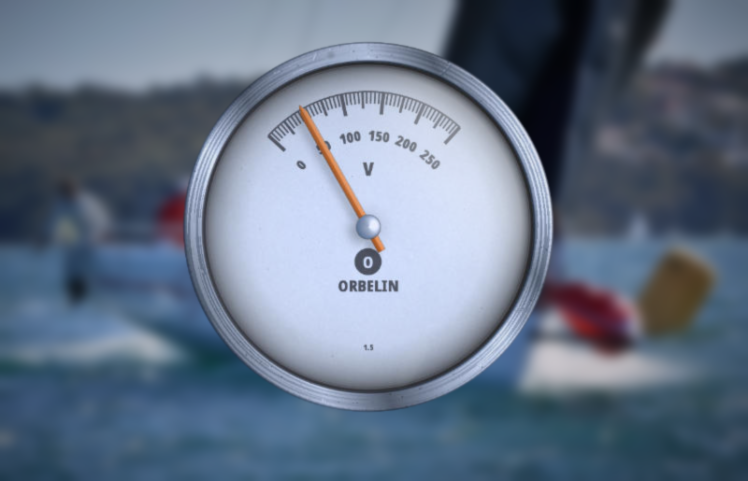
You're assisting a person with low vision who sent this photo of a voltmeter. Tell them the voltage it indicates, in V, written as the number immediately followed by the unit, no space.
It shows 50V
